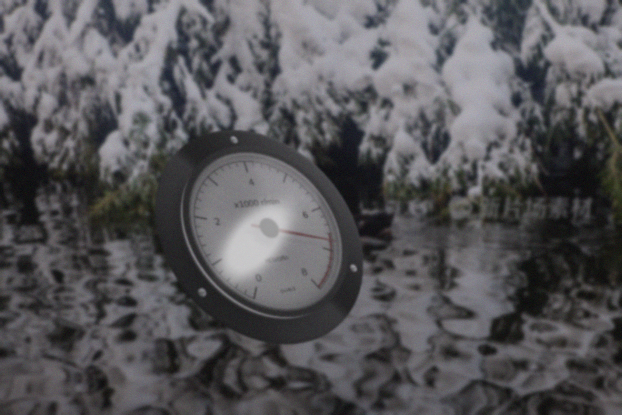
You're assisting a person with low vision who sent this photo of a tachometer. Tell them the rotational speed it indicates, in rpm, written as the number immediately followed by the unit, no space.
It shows 6800rpm
